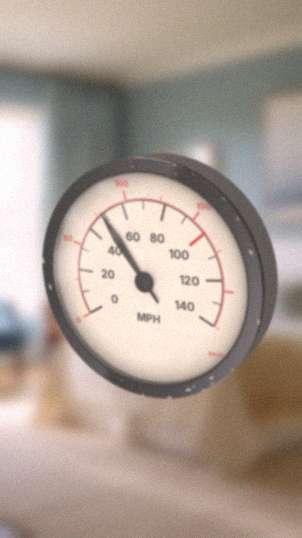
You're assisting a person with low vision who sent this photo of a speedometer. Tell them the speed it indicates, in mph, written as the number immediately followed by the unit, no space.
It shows 50mph
